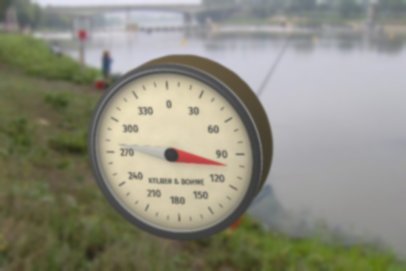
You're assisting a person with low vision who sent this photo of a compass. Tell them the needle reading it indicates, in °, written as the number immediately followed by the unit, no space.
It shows 100°
